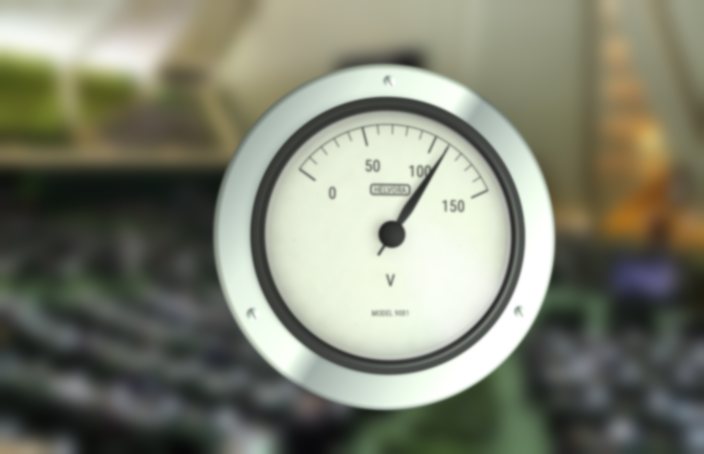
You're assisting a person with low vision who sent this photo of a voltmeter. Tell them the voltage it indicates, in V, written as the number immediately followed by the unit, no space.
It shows 110V
